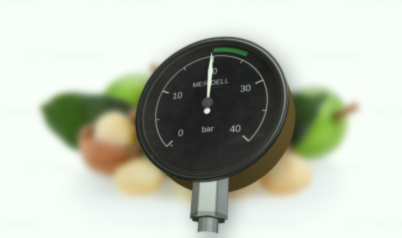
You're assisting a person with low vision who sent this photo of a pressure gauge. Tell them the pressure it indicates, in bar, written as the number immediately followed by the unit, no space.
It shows 20bar
